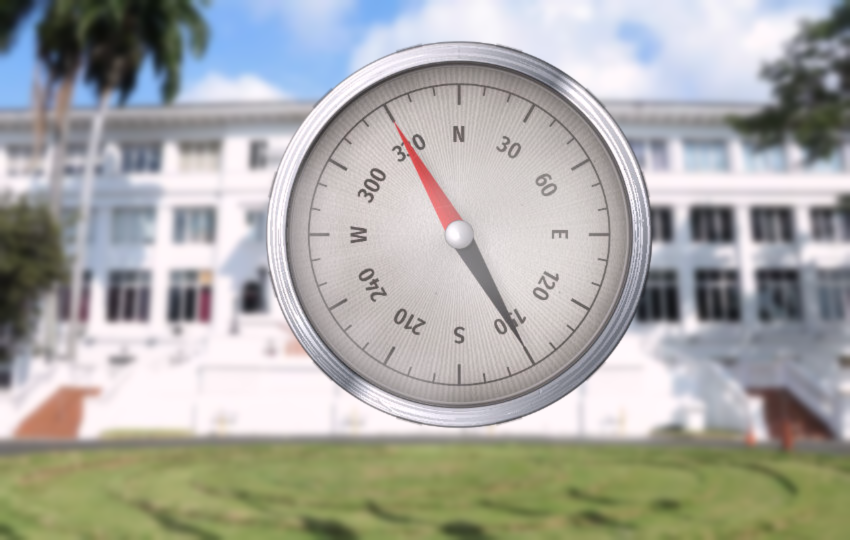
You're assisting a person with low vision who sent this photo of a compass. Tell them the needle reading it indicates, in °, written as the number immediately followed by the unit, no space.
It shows 330°
